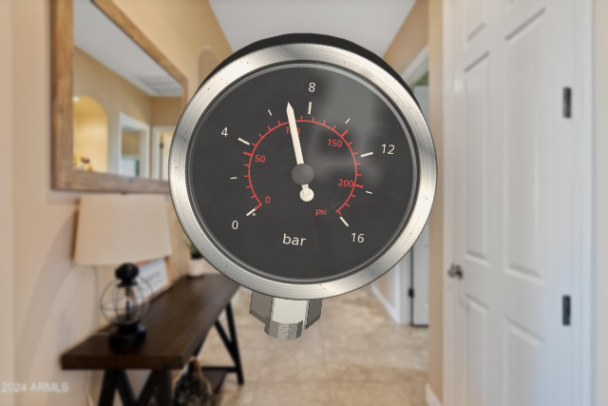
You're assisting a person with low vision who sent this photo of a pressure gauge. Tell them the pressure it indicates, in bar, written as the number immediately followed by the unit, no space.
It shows 7bar
